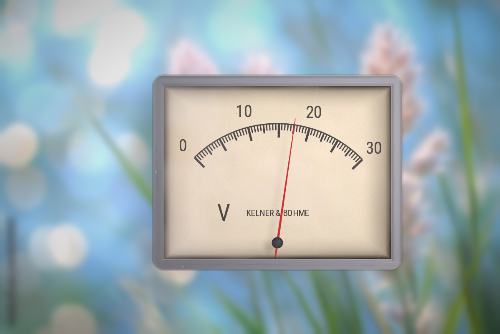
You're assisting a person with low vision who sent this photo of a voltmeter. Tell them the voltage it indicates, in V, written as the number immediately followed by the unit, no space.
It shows 17.5V
